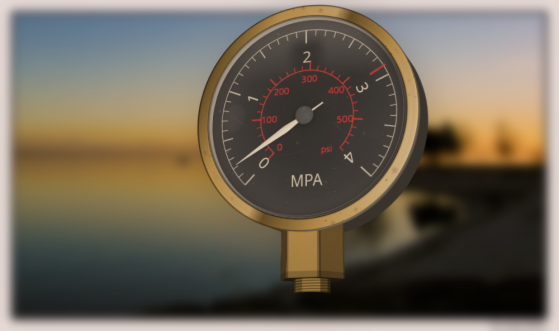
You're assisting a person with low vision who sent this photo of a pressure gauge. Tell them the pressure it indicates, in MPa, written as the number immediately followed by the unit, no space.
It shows 0.2MPa
